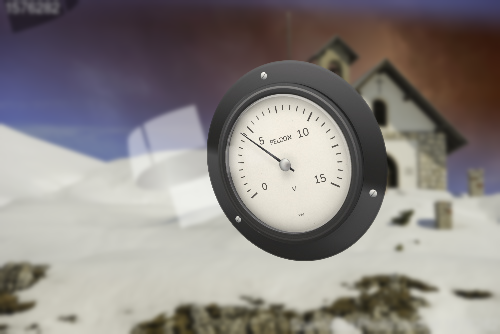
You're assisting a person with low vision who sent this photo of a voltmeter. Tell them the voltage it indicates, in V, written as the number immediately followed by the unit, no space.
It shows 4.5V
